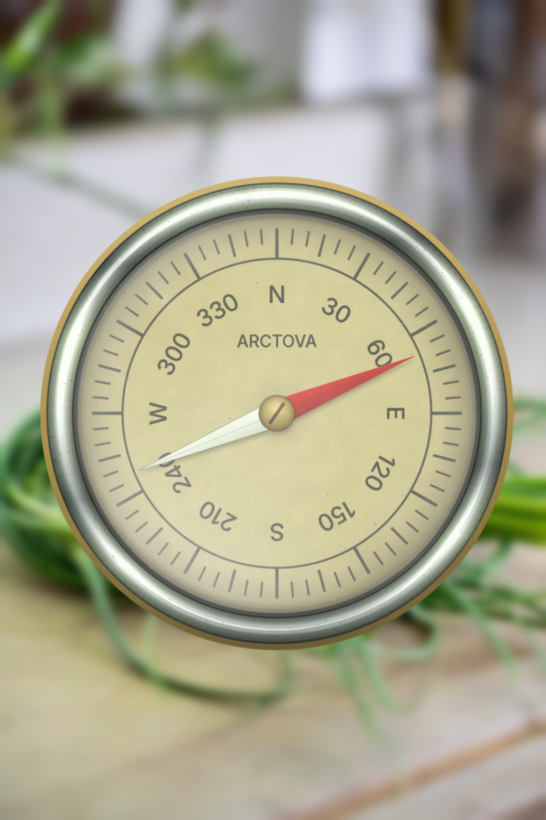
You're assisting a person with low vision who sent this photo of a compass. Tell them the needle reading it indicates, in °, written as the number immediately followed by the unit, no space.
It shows 67.5°
